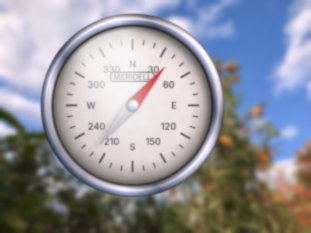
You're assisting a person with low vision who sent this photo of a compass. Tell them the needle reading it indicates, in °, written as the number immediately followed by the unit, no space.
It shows 40°
